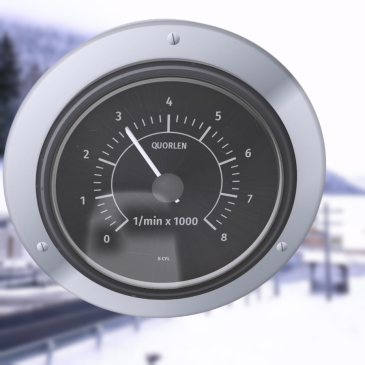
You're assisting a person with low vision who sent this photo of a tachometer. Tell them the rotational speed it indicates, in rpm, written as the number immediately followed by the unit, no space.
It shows 3000rpm
